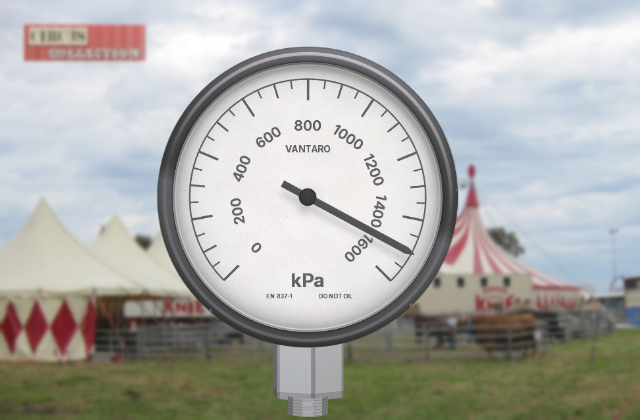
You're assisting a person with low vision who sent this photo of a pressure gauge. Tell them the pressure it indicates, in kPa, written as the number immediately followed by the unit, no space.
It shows 1500kPa
